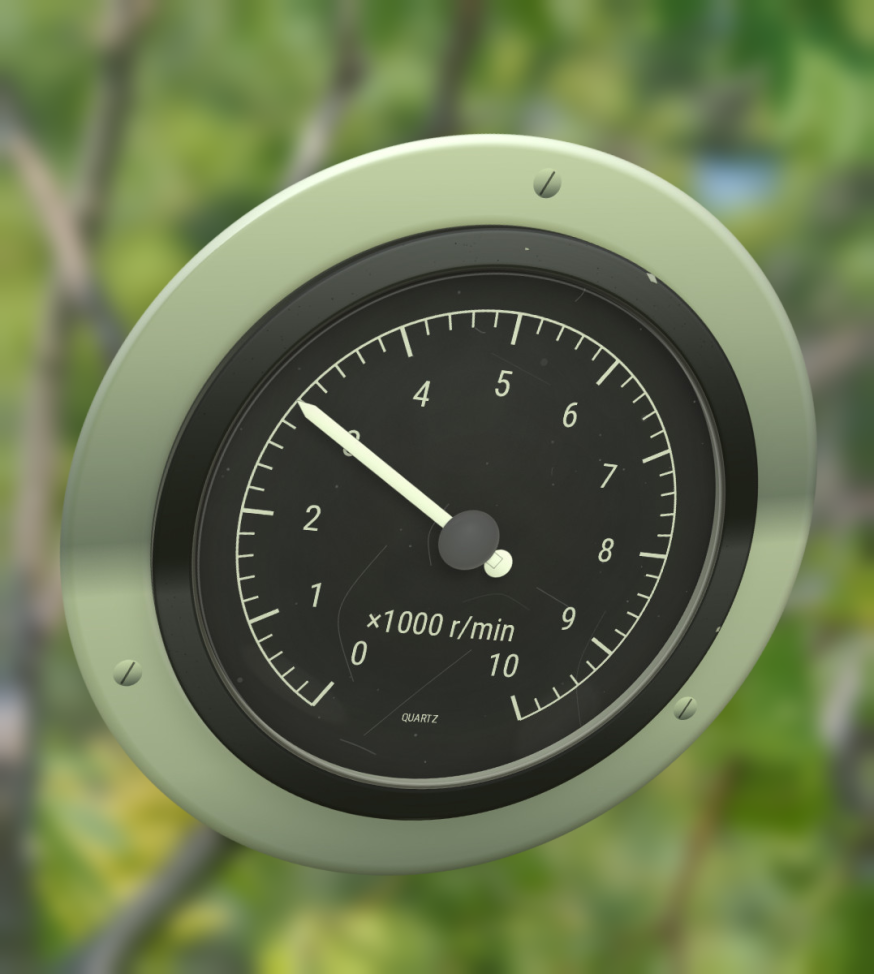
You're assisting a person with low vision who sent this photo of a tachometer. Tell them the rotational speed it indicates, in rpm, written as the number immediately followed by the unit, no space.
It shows 3000rpm
